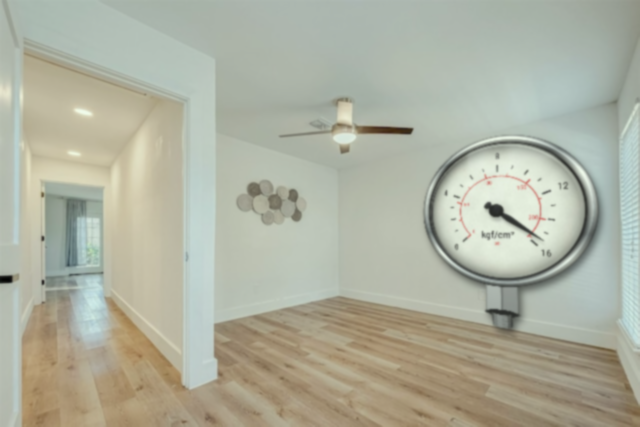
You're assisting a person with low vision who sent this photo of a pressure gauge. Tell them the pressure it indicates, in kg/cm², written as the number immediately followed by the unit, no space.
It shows 15.5kg/cm²
